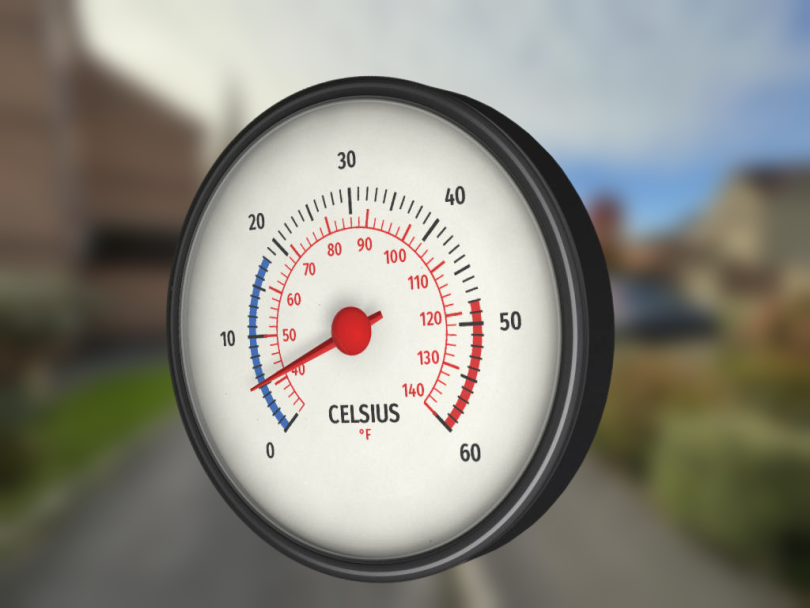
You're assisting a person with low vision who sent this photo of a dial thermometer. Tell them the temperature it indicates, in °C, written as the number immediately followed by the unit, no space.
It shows 5°C
